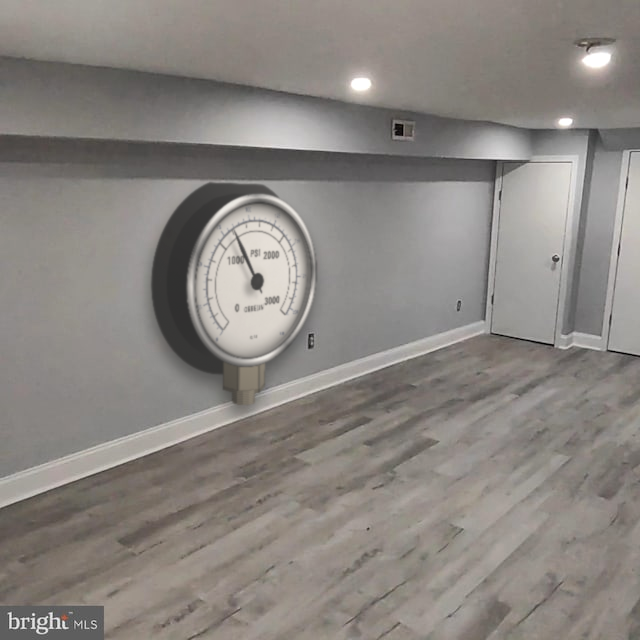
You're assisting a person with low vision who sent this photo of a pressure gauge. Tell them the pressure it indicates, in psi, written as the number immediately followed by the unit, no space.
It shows 1200psi
